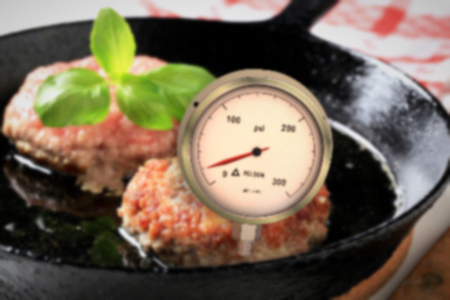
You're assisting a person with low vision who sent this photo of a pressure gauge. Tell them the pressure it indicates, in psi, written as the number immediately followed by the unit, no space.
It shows 20psi
